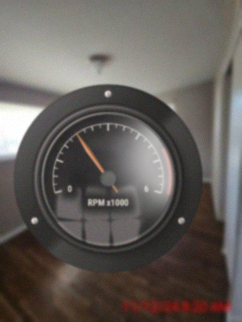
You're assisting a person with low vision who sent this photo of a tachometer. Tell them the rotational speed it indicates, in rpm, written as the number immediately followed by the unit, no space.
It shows 2000rpm
